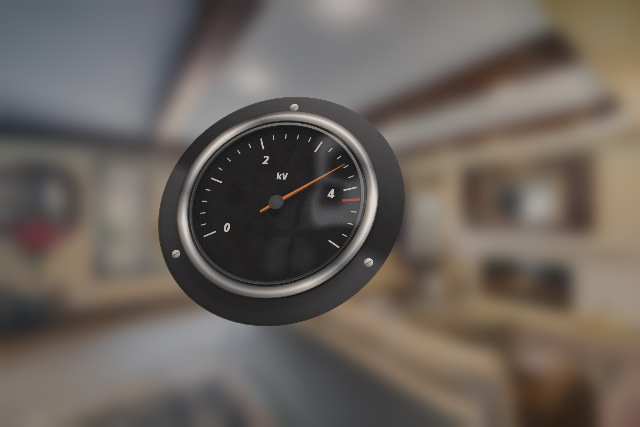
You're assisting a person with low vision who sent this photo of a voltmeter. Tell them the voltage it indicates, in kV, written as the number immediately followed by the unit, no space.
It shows 3.6kV
